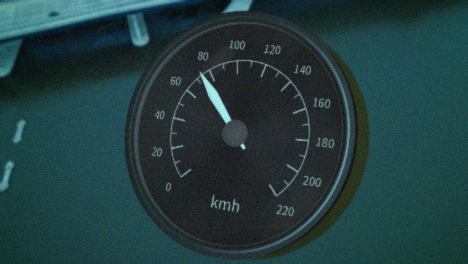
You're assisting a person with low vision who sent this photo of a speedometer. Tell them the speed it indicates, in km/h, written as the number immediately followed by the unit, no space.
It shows 75km/h
